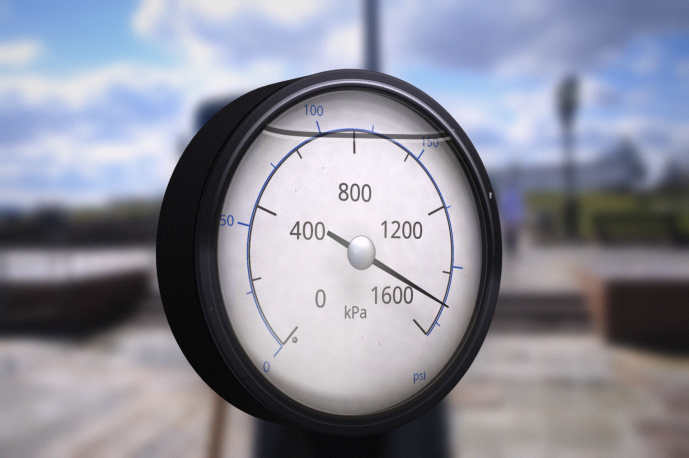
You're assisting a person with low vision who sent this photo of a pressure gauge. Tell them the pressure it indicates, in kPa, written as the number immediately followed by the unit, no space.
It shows 1500kPa
